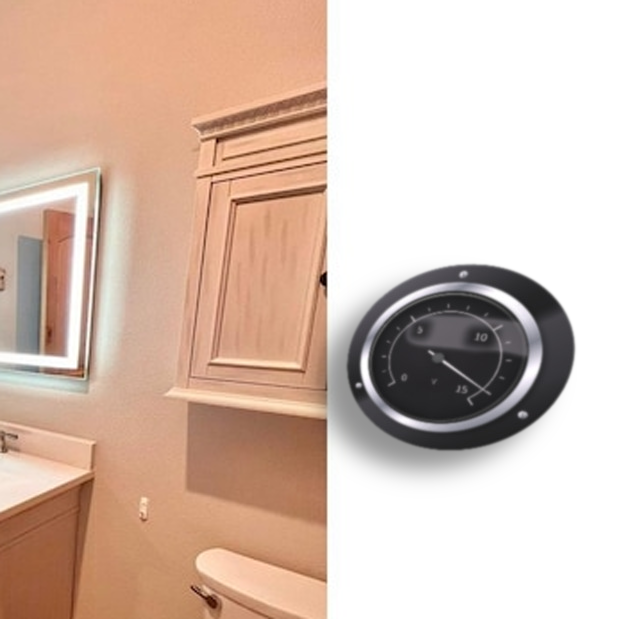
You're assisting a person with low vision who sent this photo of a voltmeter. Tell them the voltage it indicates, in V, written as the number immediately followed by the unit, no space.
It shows 14V
